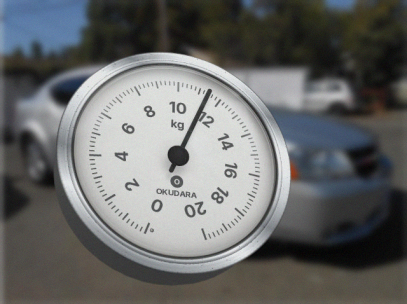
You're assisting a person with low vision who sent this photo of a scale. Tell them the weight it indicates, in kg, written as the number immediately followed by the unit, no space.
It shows 11.4kg
